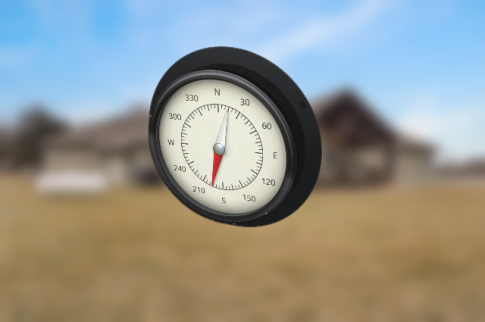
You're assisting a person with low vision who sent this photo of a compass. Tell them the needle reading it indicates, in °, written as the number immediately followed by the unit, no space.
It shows 195°
